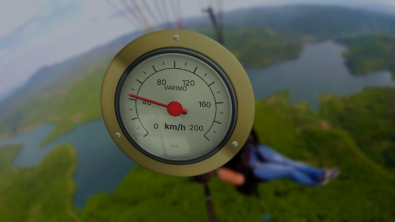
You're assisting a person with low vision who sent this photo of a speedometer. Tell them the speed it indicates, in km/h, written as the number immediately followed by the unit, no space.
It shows 45km/h
